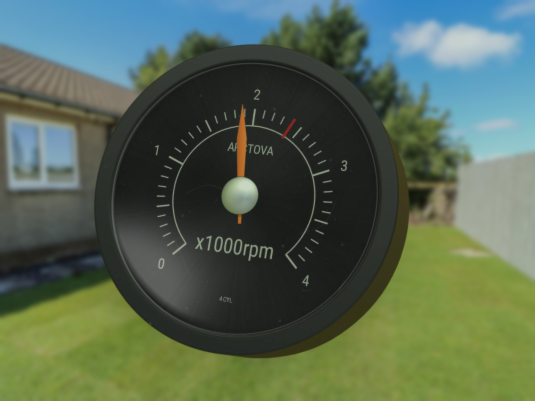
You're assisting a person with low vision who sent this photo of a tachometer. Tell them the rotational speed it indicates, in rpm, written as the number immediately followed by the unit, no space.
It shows 1900rpm
